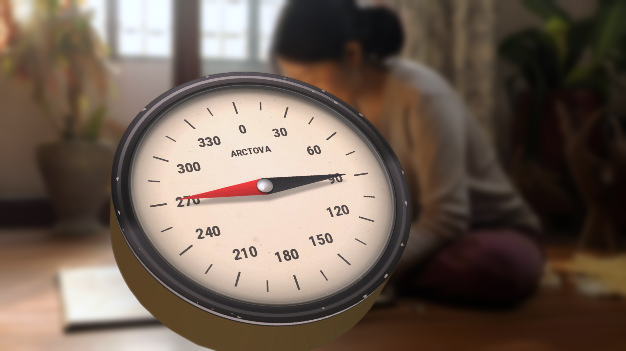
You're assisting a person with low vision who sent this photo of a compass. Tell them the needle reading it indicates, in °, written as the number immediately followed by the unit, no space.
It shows 270°
